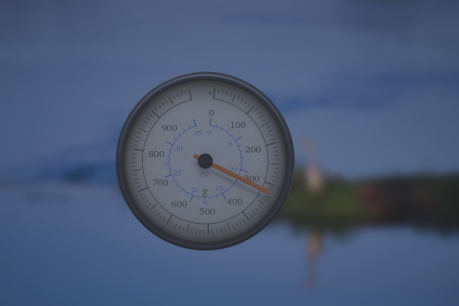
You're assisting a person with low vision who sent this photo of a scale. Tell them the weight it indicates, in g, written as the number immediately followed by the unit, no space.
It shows 320g
